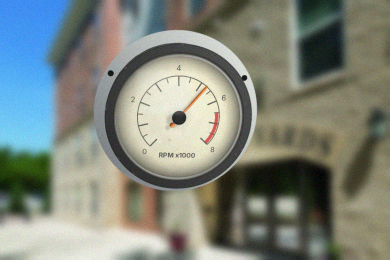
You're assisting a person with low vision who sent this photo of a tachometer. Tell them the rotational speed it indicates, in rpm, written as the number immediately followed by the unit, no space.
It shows 5250rpm
